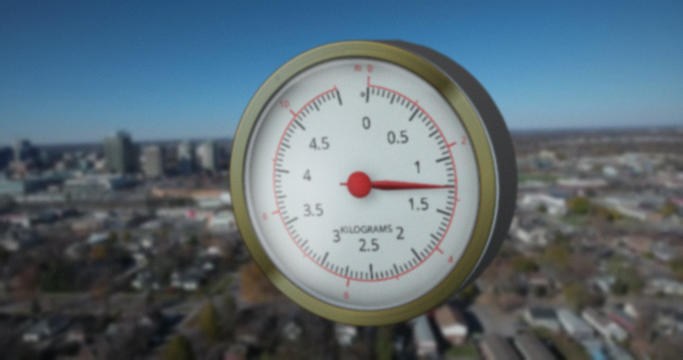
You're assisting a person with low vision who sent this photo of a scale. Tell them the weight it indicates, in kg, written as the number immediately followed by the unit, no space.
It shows 1.25kg
